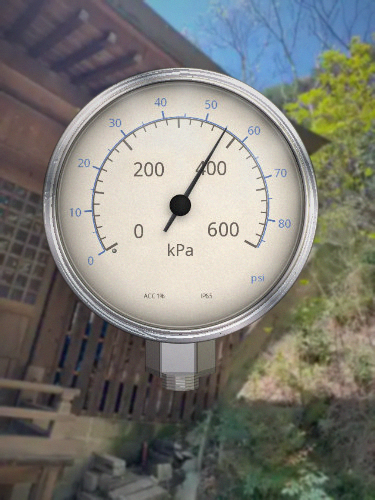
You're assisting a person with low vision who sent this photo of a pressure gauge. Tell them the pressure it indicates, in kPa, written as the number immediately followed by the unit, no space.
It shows 380kPa
